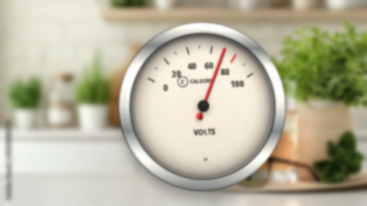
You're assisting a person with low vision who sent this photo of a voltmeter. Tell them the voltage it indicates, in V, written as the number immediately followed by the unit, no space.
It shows 70V
